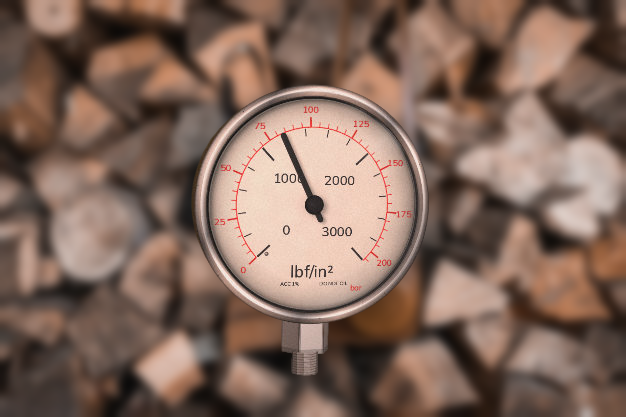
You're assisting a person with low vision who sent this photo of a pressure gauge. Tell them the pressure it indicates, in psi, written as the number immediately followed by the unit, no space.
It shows 1200psi
